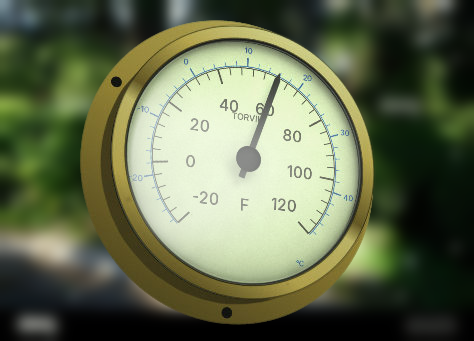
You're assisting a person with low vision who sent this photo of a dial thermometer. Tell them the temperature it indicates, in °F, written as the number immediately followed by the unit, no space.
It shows 60°F
